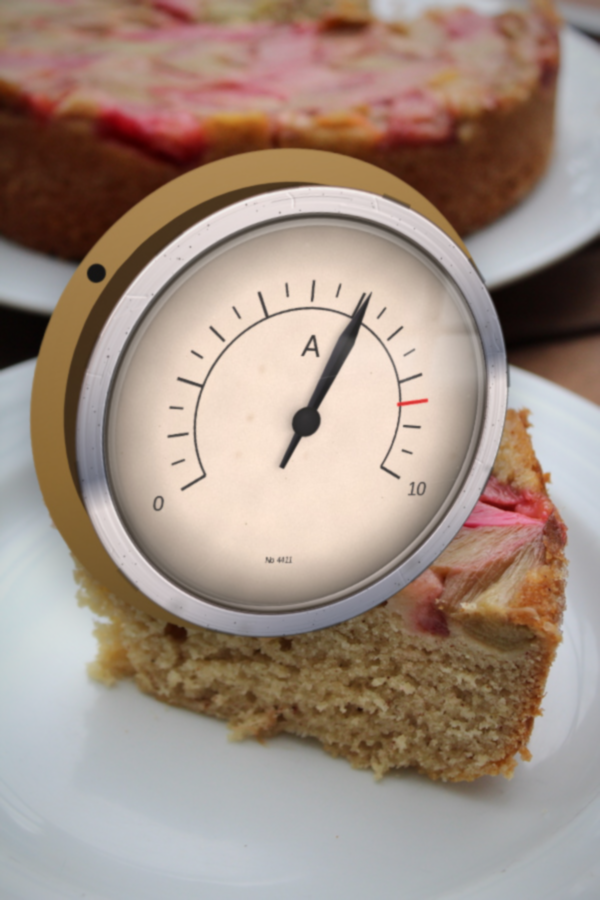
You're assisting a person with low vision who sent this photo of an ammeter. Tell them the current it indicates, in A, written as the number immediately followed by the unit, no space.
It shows 6A
